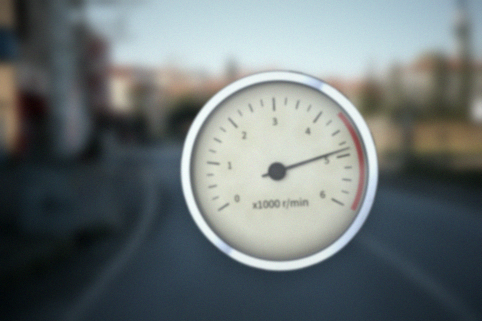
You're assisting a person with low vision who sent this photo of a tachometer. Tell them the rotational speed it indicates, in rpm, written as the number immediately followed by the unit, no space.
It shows 4875rpm
